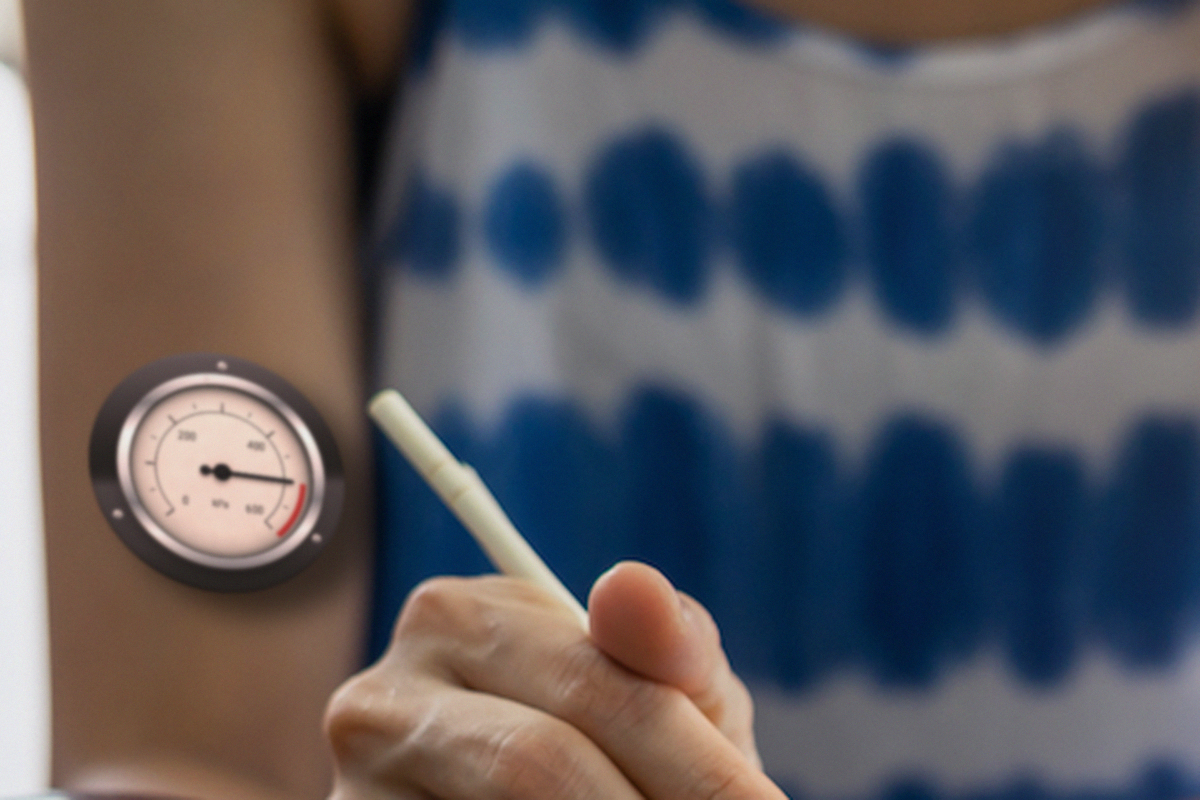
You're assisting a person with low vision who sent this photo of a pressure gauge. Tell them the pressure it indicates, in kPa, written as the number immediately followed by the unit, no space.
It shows 500kPa
